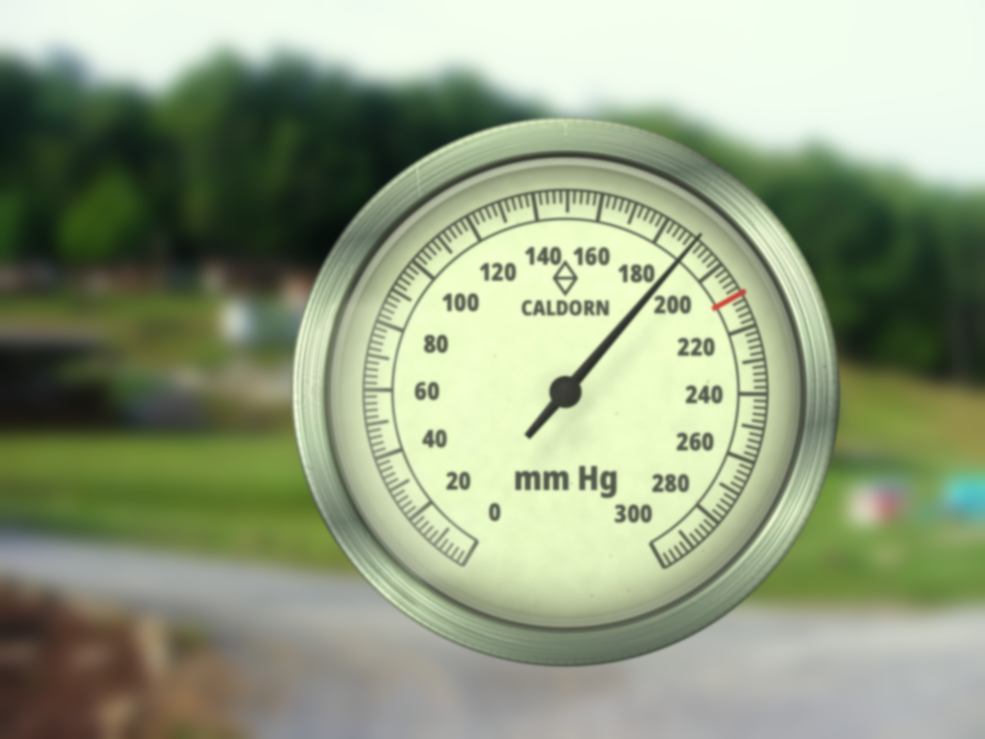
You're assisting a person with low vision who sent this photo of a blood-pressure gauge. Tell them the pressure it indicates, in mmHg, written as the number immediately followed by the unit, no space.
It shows 190mmHg
